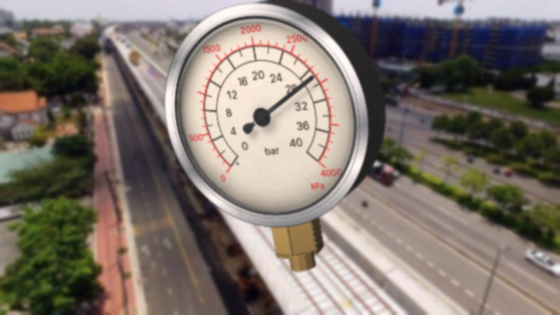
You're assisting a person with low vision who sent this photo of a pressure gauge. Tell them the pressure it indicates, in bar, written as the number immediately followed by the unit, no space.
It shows 29bar
